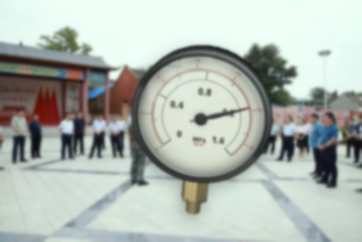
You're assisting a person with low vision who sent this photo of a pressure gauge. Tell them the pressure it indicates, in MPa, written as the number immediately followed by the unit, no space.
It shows 1.2MPa
